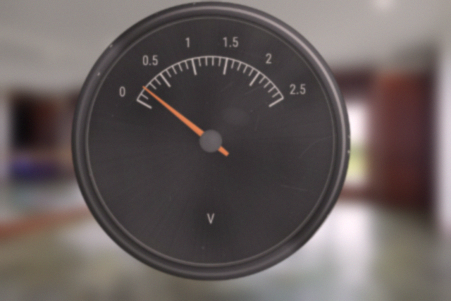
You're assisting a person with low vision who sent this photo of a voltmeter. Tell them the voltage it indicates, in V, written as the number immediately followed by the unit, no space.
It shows 0.2V
